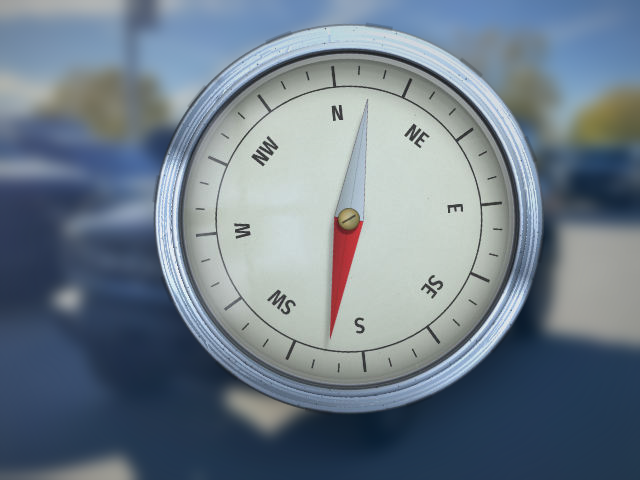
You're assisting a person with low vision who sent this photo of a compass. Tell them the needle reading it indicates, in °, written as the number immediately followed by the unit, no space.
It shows 195°
